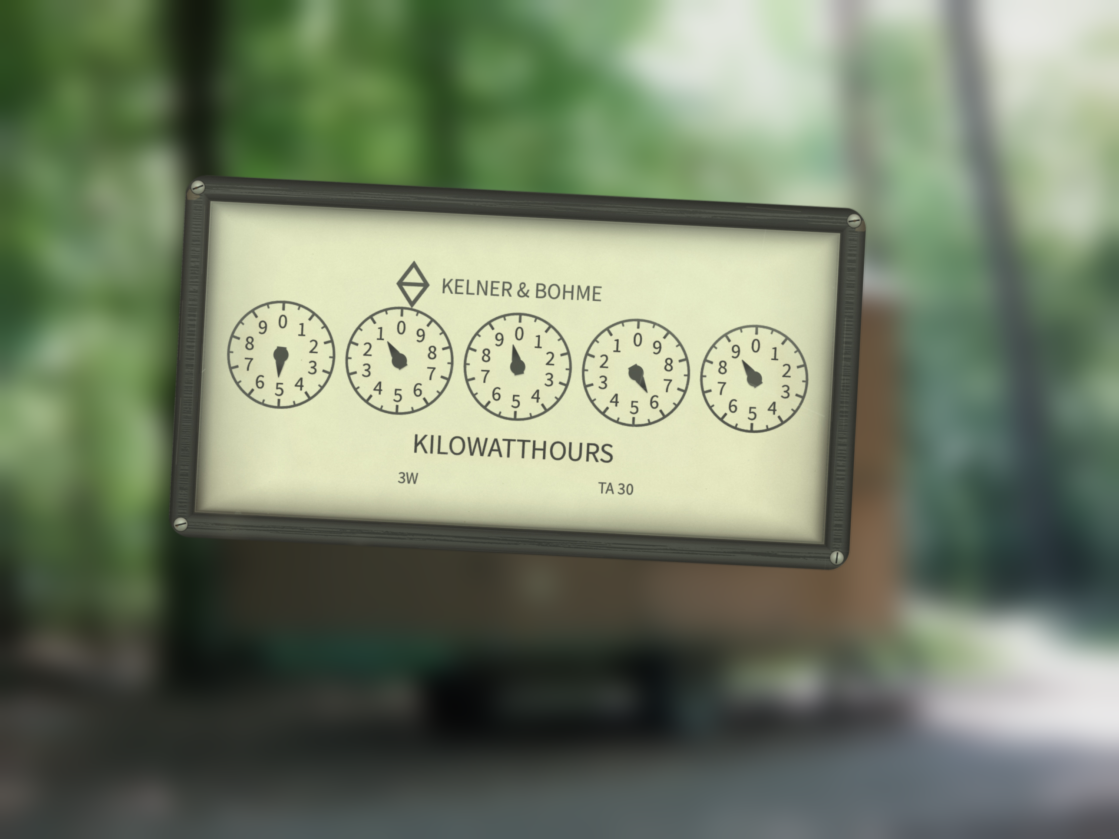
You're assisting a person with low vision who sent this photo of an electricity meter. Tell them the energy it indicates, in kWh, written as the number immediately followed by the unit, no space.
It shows 50959kWh
